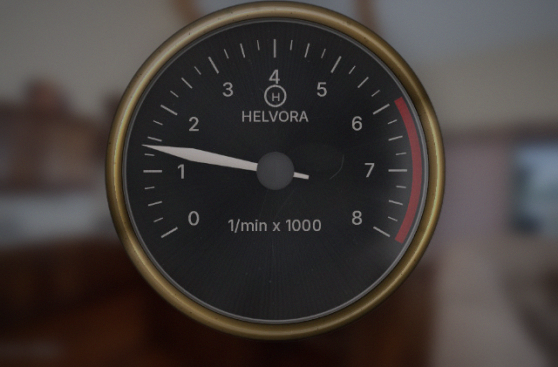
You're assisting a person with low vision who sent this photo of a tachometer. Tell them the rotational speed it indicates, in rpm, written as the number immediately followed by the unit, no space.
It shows 1375rpm
